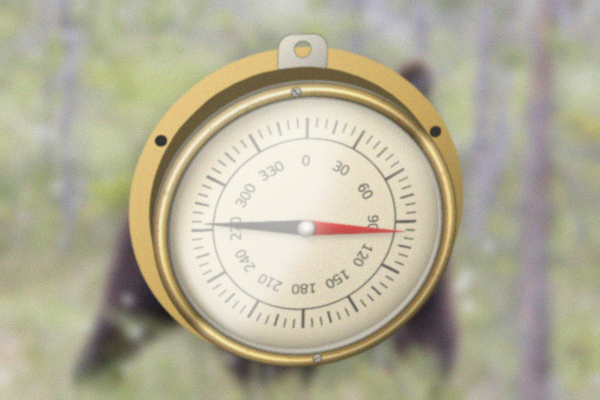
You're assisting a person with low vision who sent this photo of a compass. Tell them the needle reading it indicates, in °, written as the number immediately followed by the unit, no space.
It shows 95°
